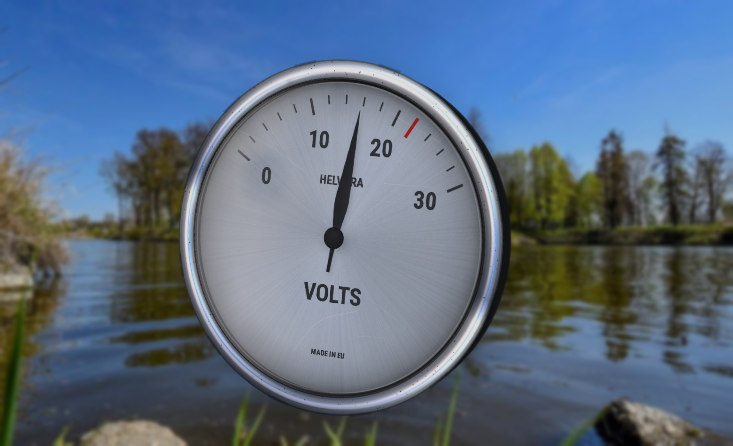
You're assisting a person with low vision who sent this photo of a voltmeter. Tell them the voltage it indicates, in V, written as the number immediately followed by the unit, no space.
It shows 16V
